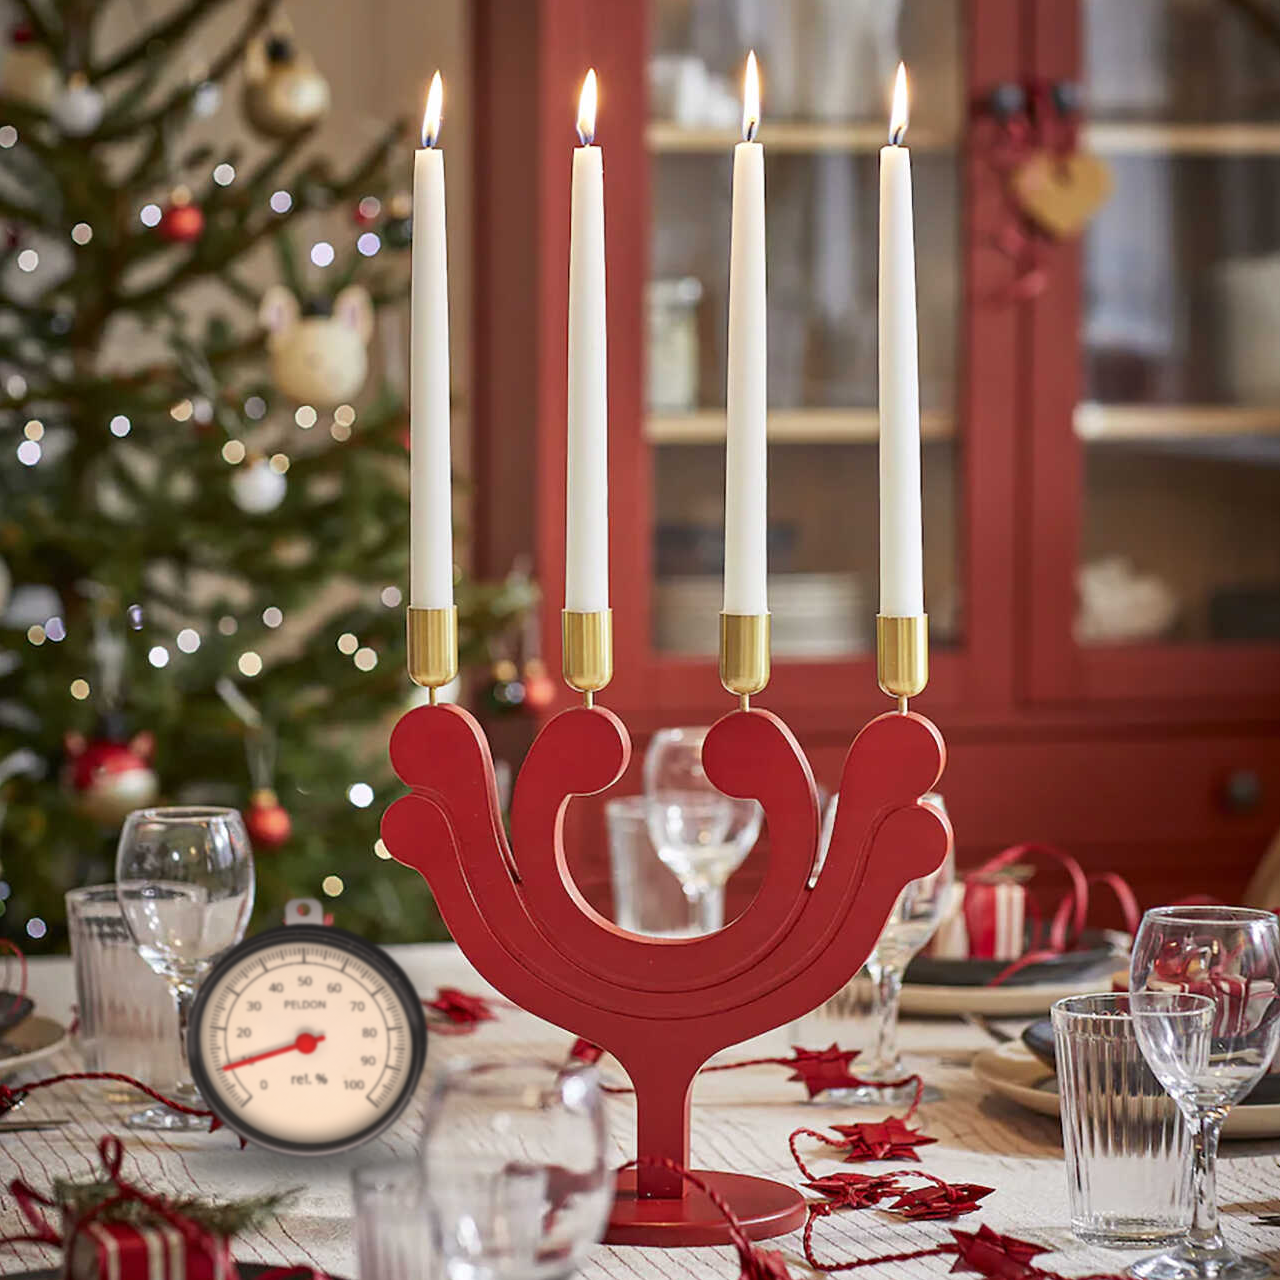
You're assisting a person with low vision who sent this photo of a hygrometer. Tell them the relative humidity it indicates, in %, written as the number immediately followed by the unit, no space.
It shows 10%
